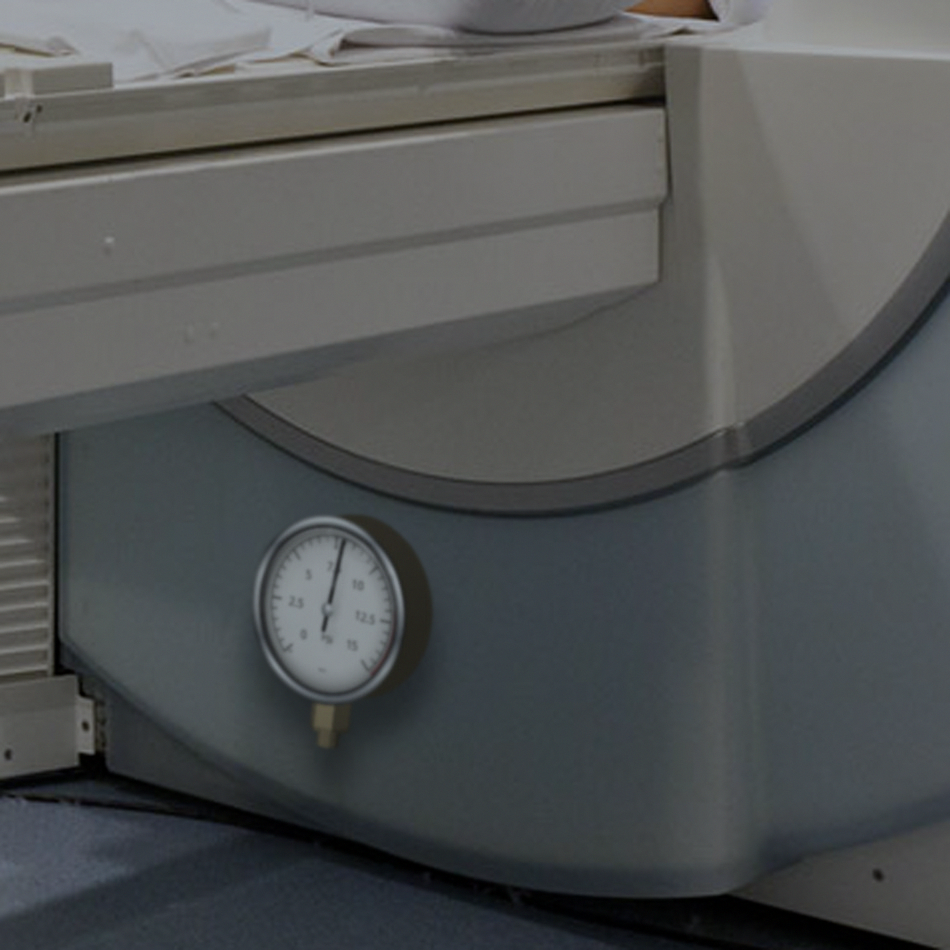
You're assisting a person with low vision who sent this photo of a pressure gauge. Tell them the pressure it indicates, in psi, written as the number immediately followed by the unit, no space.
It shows 8psi
